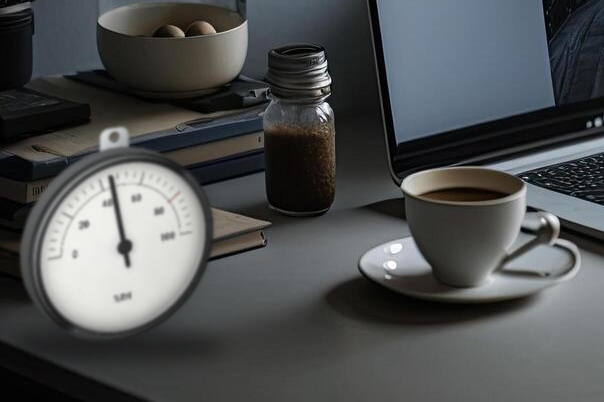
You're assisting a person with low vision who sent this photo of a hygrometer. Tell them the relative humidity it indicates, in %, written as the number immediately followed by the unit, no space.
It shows 44%
